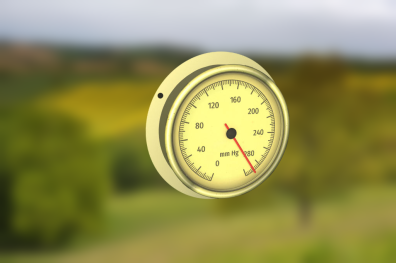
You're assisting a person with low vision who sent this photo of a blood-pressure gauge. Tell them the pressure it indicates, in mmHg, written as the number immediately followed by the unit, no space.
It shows 290mmHg
